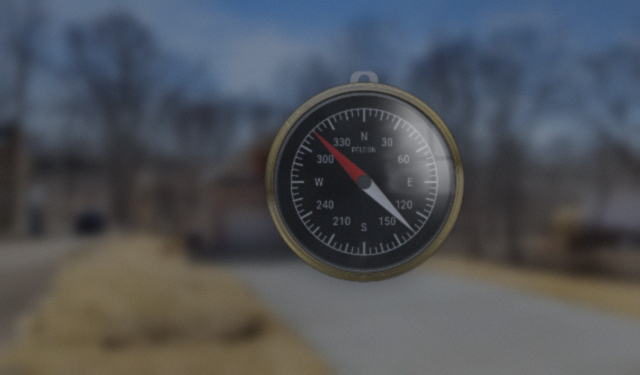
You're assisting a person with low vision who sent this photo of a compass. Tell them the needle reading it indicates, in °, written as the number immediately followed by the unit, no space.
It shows 315°
